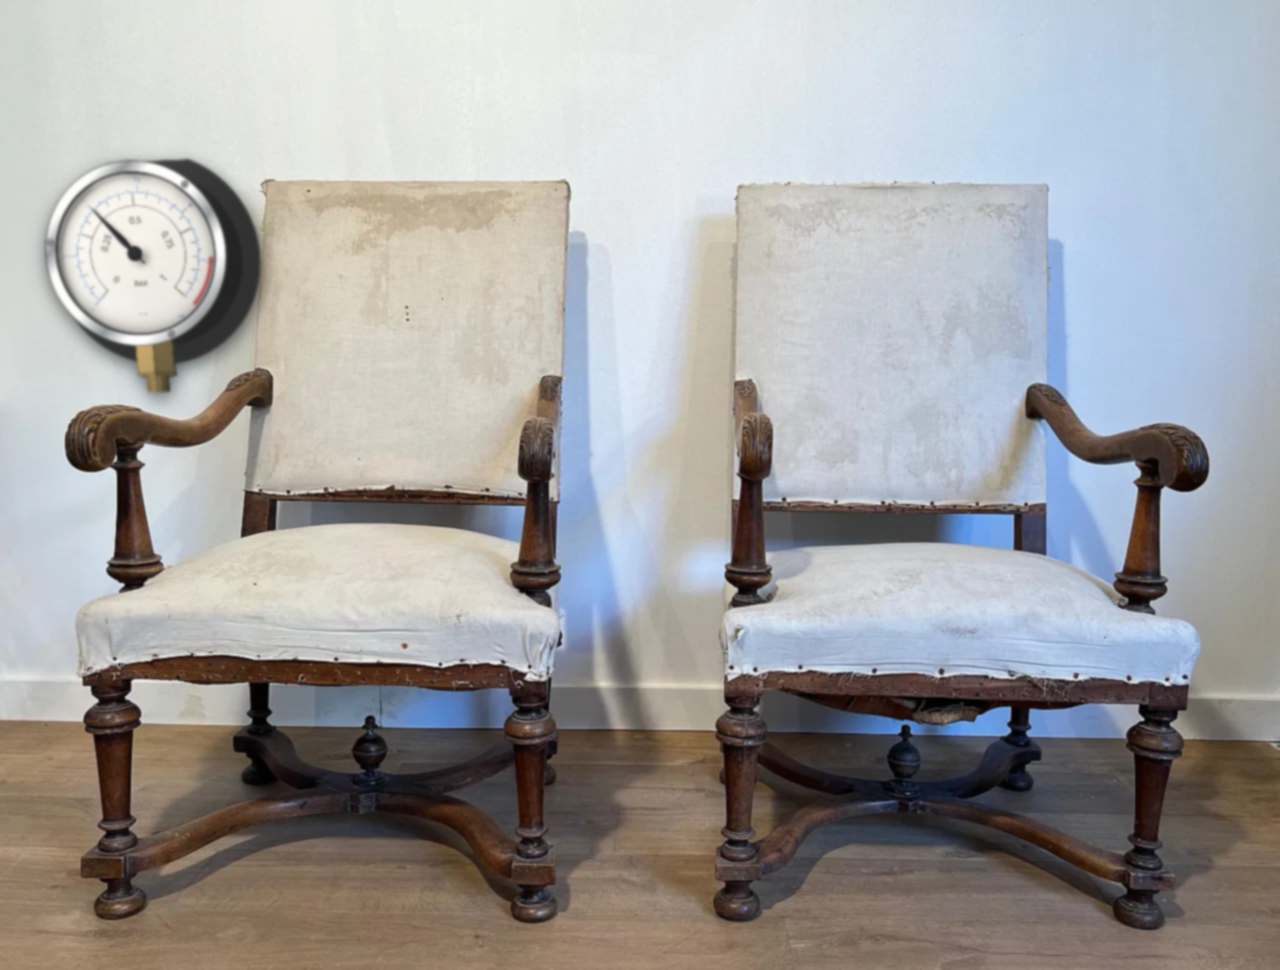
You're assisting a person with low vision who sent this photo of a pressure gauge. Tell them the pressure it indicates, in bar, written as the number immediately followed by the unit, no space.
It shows 0.35bar
